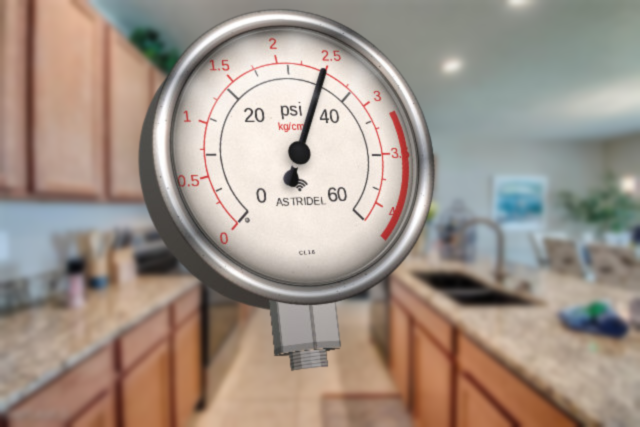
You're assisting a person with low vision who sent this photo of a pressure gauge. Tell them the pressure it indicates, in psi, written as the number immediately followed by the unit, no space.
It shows 35psi
